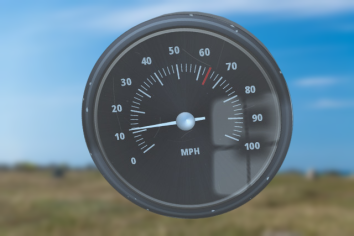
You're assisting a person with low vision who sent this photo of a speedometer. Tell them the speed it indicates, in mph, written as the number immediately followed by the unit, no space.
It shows 12mph
